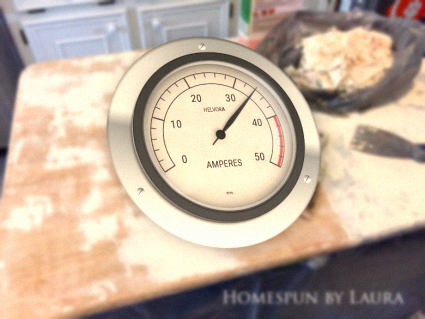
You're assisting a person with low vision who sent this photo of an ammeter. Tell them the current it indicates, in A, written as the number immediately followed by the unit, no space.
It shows 34A
